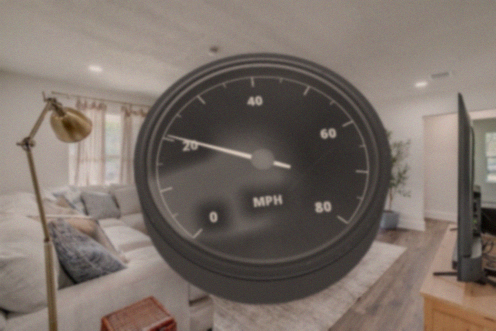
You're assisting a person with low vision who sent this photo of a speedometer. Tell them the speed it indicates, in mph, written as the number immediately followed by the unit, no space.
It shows 20mph
